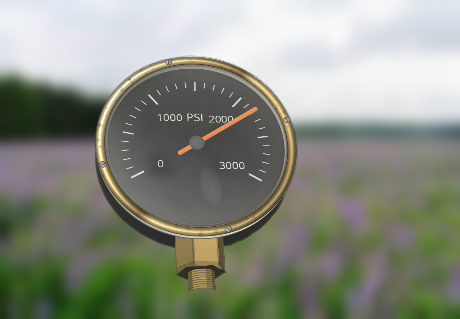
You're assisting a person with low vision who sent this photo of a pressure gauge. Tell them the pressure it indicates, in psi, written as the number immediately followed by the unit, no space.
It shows 2200psi
